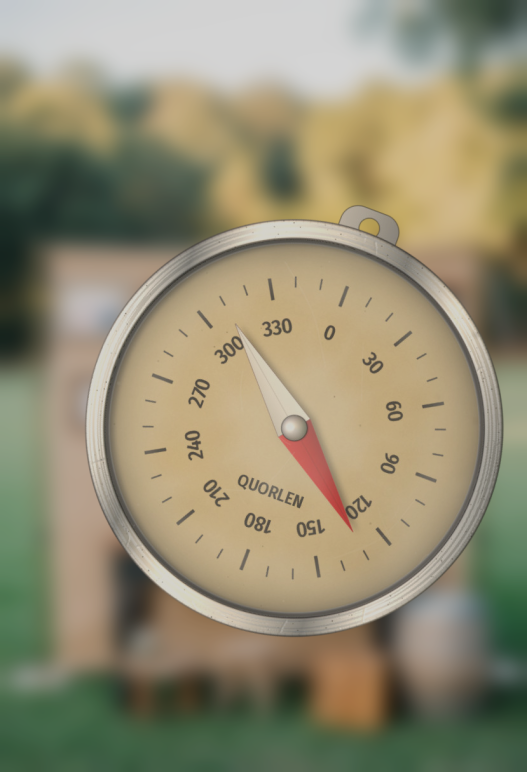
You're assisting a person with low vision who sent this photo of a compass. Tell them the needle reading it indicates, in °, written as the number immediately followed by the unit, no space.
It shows 130°
